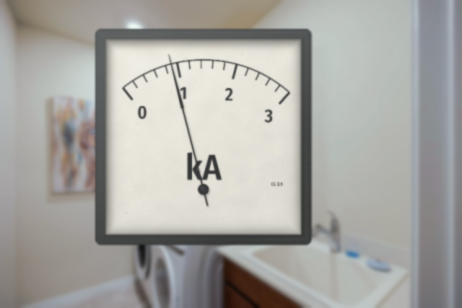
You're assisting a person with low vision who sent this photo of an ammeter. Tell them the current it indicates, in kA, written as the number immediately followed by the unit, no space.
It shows 0.9kA
